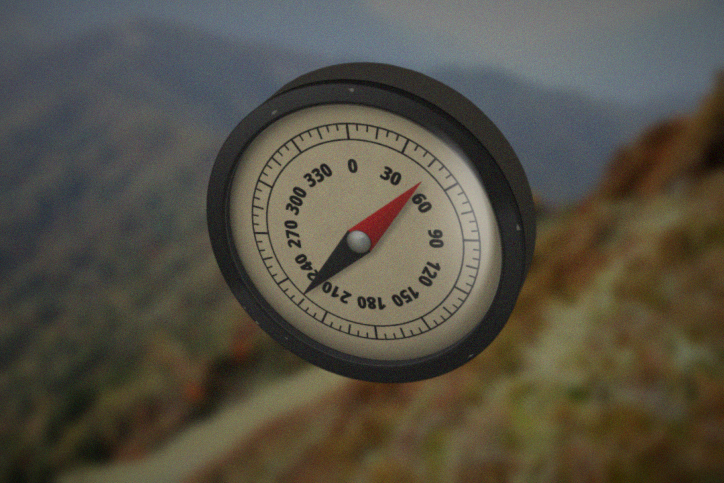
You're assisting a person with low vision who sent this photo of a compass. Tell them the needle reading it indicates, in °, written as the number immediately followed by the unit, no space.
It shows 47.5°
